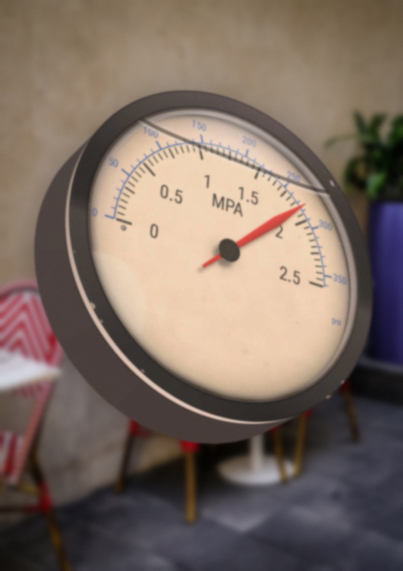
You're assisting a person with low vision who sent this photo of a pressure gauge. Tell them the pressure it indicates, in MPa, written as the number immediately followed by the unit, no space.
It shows 1.9MPa
